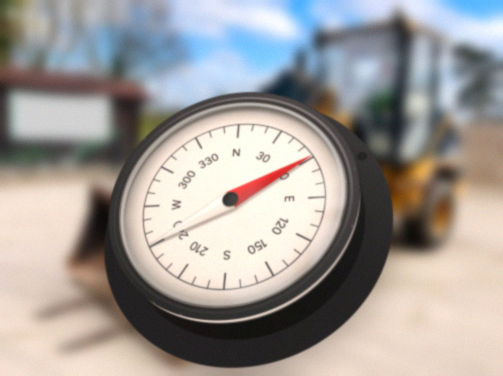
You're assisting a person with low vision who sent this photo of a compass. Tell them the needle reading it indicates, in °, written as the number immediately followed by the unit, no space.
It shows 60°
